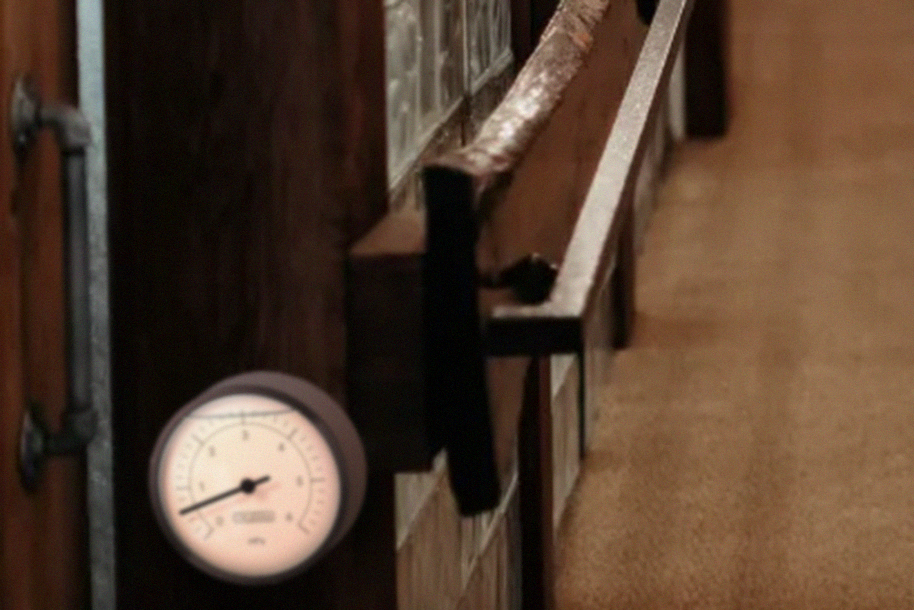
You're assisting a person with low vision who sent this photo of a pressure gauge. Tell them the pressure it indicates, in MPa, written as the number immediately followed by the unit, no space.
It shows 0.6MPa
